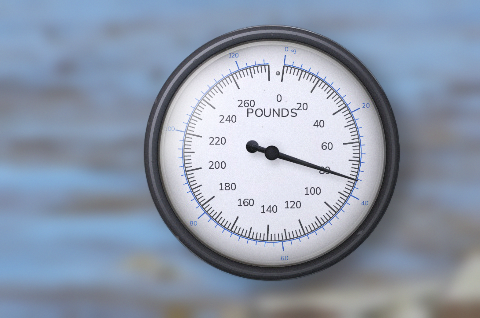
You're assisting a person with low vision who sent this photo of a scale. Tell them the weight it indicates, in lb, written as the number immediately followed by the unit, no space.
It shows 80lb
